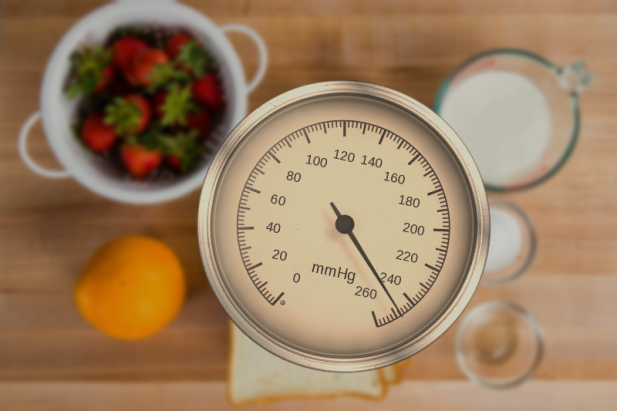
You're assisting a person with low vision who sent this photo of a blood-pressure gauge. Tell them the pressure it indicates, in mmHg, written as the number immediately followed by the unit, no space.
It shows 248mmHg
